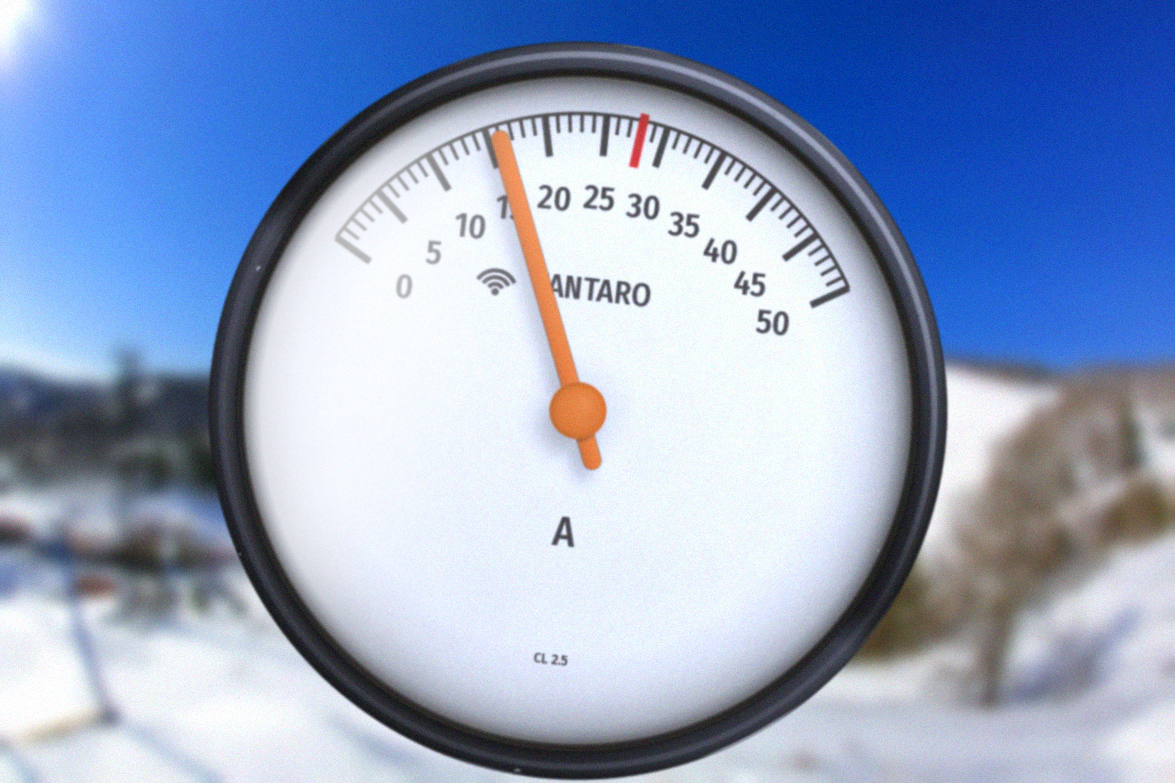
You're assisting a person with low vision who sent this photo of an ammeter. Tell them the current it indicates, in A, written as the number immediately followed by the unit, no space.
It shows 16A
